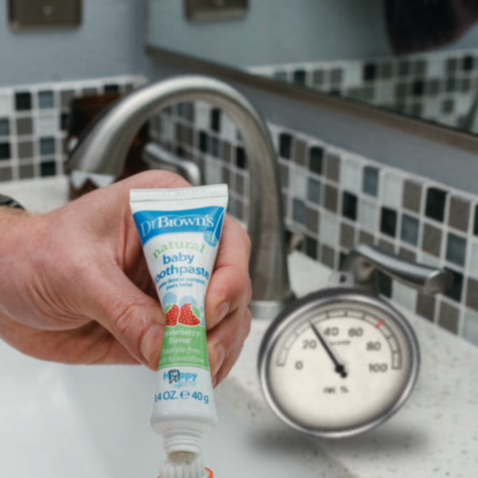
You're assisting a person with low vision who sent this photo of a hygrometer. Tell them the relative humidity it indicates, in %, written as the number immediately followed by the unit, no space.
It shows 30%
